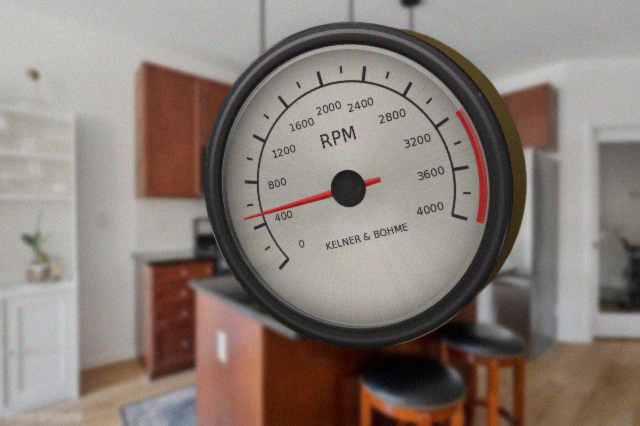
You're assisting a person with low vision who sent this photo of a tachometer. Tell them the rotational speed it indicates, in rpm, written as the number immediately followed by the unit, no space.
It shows 500rpm
